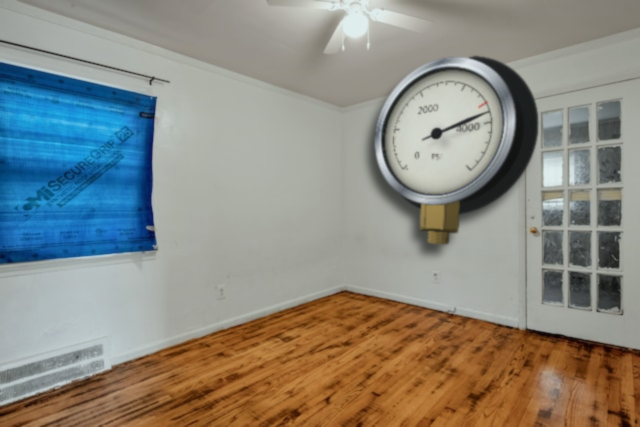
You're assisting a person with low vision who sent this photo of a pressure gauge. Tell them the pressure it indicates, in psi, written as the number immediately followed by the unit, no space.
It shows 3800psi
